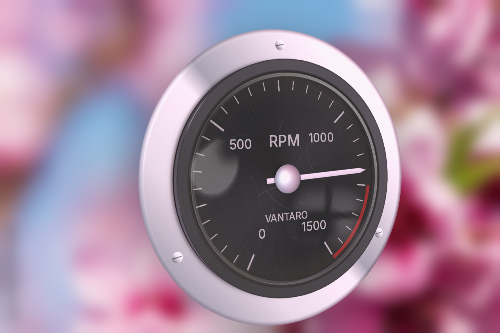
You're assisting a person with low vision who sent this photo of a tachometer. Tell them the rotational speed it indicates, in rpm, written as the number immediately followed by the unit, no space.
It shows 1200rpm
